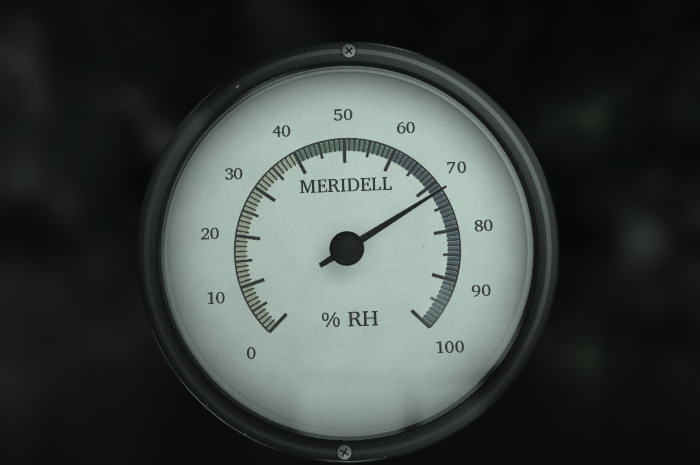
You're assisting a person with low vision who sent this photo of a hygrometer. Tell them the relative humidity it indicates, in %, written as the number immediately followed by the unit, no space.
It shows 72%
